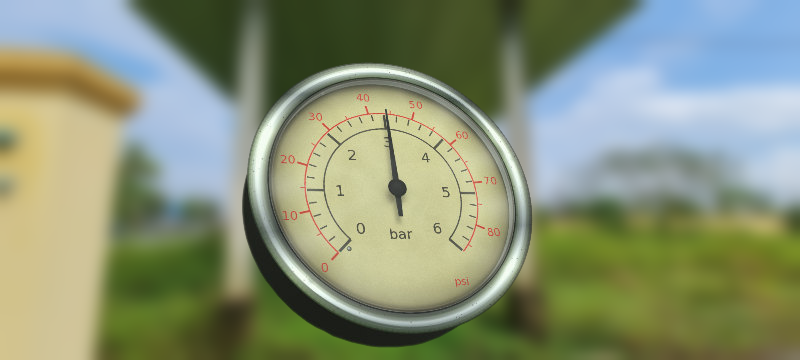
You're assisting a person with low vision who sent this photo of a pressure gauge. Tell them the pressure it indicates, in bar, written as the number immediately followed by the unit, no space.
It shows 3bar
